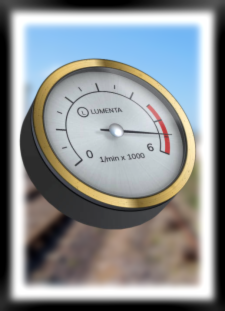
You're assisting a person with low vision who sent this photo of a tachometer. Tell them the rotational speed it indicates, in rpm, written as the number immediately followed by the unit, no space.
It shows 5500rpm
